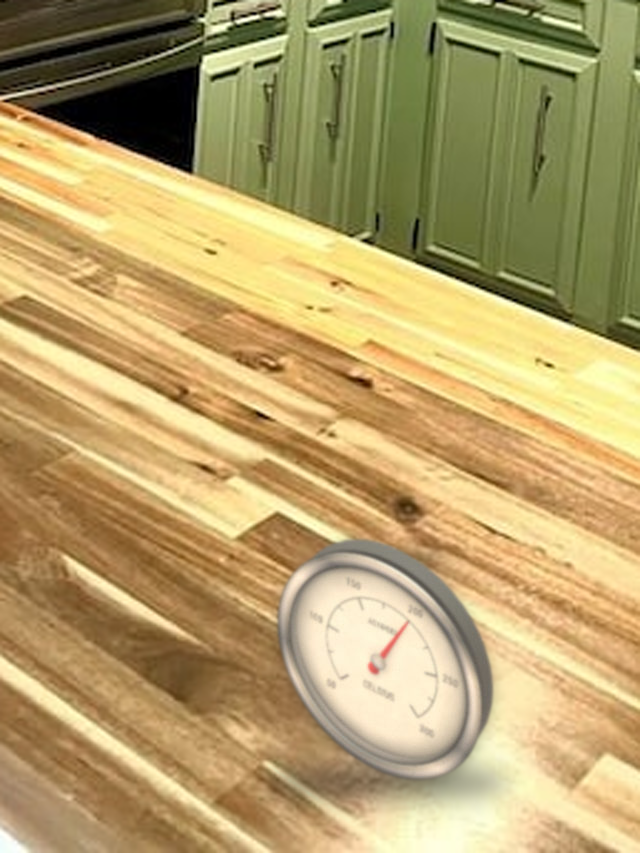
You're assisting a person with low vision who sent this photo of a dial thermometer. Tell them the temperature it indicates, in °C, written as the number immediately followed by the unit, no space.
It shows 200°C
